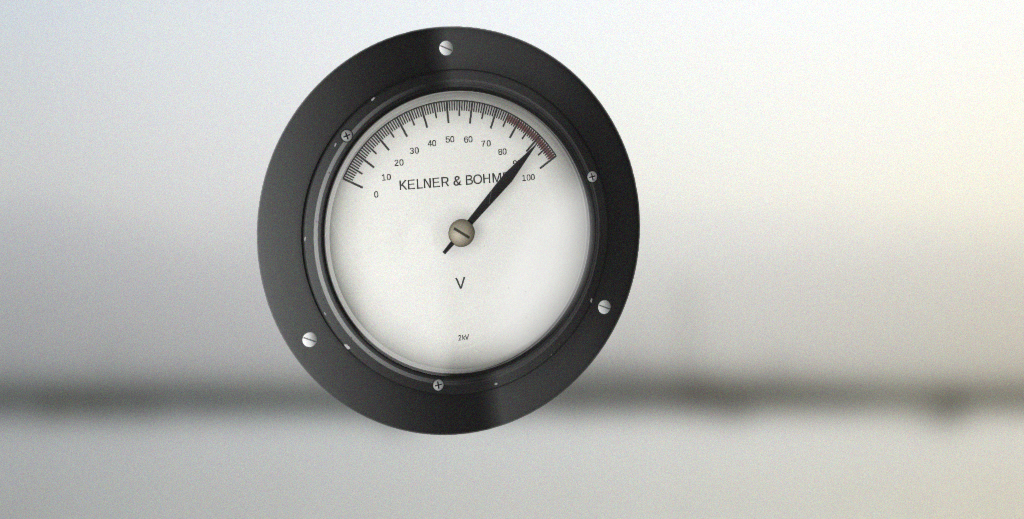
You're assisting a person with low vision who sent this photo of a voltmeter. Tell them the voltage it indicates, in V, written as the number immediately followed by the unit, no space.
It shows 90V
